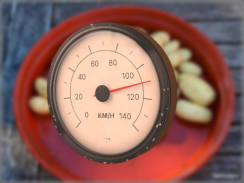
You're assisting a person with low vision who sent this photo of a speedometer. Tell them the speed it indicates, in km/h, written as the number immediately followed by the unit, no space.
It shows 110km/h
